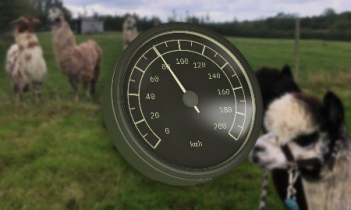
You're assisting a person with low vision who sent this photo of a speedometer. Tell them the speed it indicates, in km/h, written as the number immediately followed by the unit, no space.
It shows 80km/h
